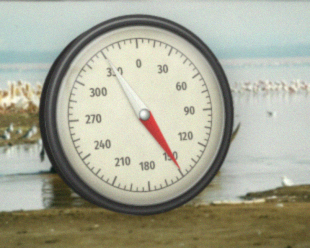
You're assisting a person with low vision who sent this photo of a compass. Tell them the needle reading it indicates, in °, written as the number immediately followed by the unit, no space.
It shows 150°
